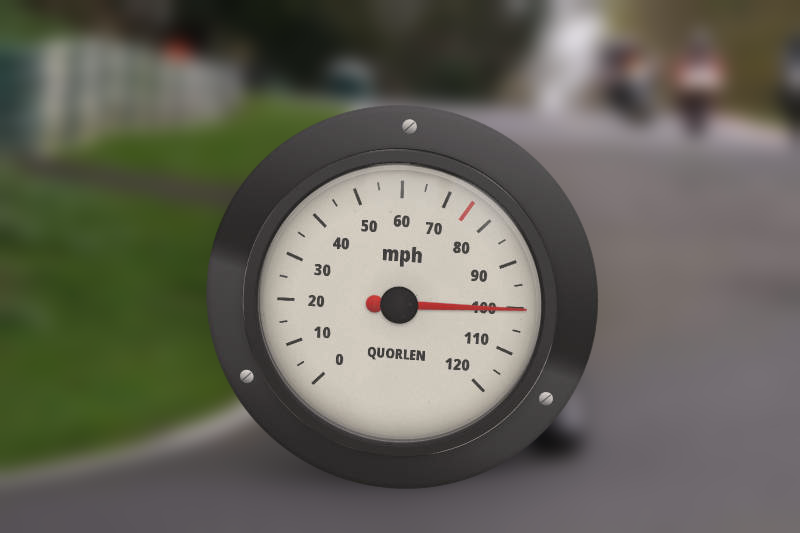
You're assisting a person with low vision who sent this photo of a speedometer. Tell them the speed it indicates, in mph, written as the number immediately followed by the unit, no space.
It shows 100mph
